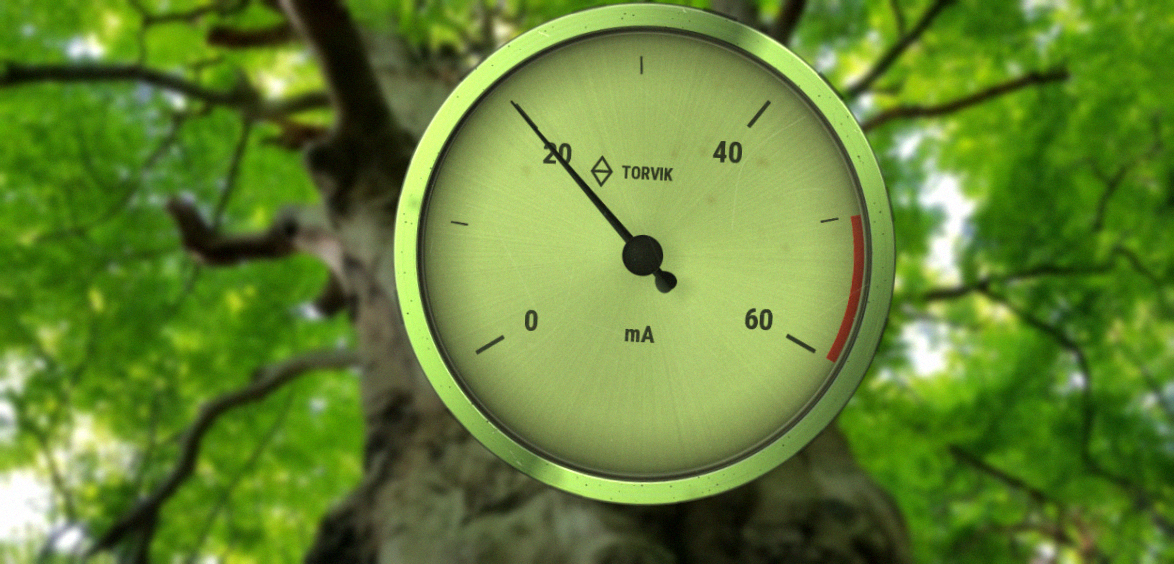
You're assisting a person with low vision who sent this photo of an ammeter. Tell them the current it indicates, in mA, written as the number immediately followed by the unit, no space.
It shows 20mA
